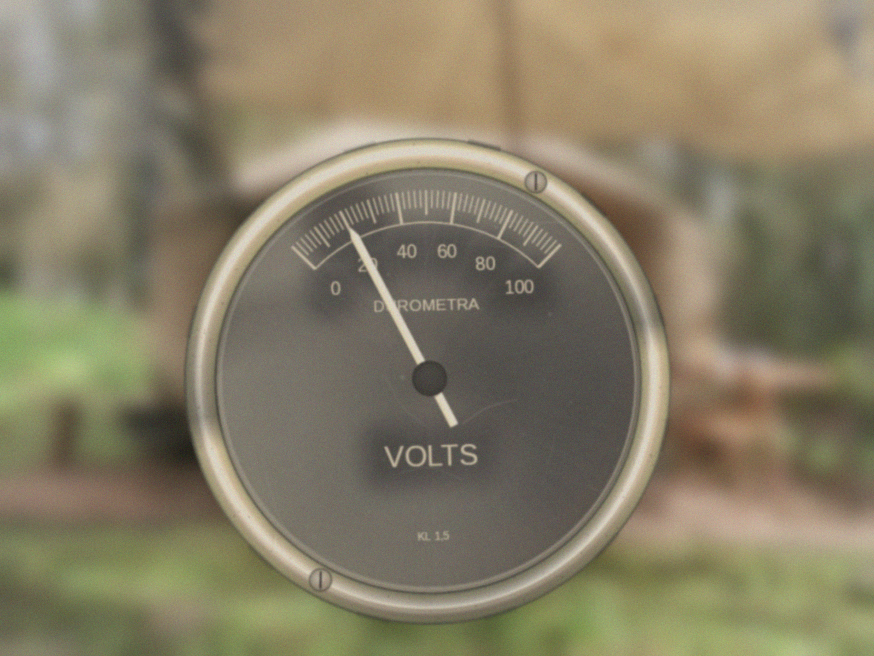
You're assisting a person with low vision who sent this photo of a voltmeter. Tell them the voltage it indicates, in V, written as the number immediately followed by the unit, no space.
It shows 20V
